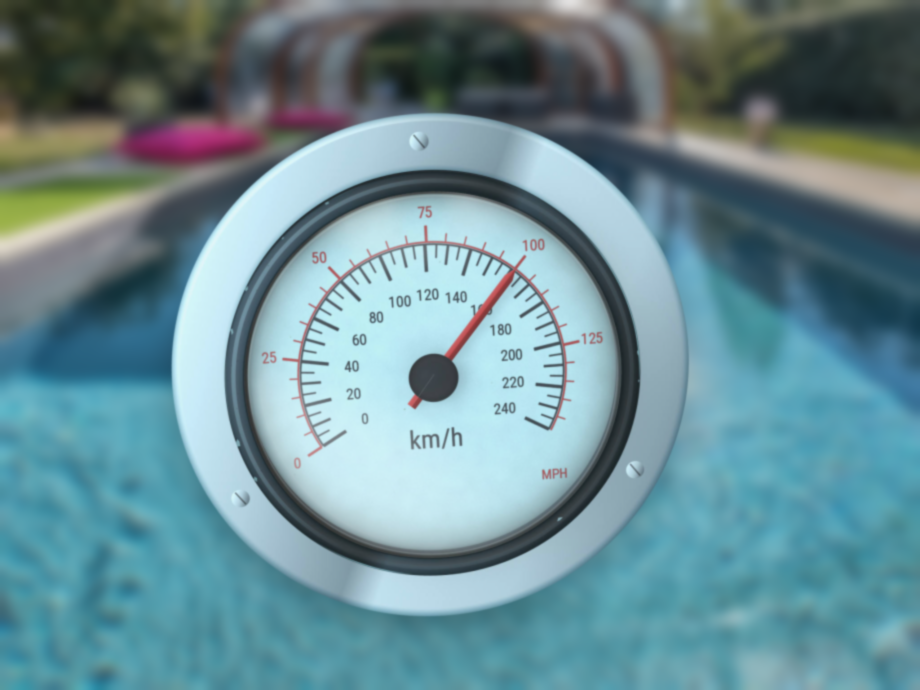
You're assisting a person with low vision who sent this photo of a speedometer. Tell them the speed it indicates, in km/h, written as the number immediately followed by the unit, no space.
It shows 160km/h
